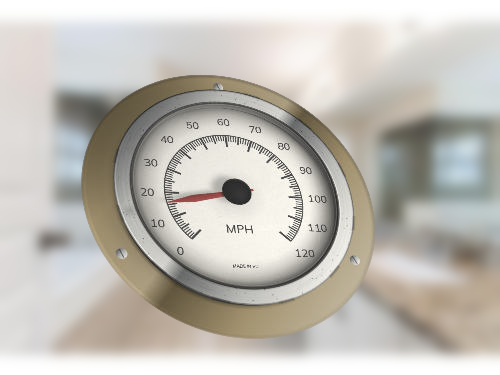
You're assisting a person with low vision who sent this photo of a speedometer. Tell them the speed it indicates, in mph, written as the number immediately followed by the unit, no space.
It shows 15mph
